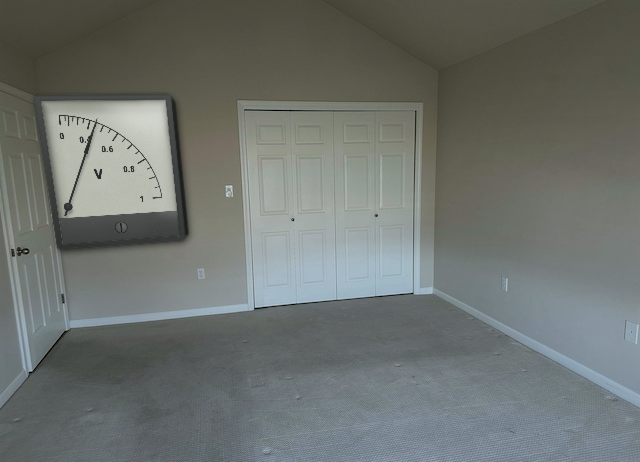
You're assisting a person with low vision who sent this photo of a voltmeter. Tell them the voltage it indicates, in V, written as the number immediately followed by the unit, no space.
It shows 0.45V
